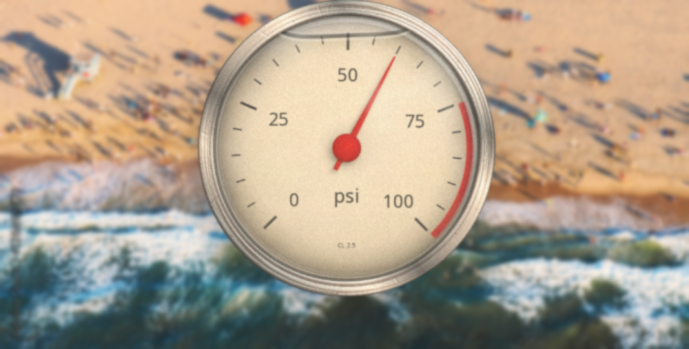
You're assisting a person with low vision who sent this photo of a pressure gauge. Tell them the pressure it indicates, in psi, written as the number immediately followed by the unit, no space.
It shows 60psi
